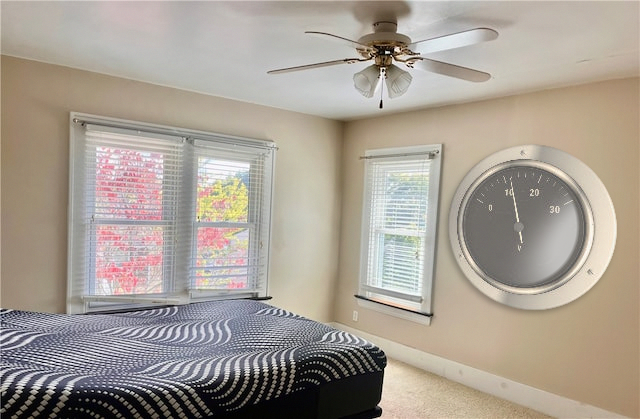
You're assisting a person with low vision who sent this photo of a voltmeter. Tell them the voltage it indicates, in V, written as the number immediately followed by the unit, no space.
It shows 12V
